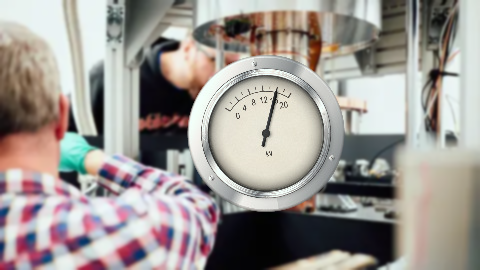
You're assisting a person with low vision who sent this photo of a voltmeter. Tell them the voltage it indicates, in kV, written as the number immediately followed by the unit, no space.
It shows 16kV
